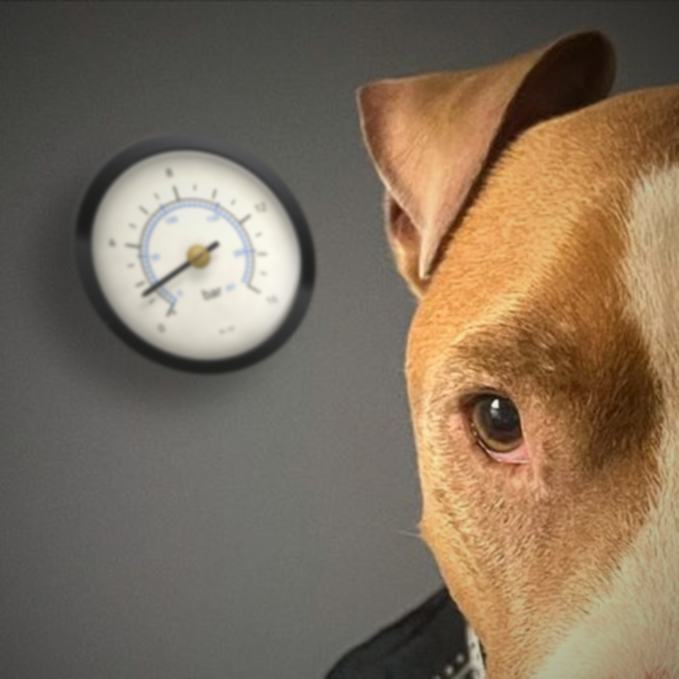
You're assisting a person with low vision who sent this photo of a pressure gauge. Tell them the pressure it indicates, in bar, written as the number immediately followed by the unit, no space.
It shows 1.5bar
